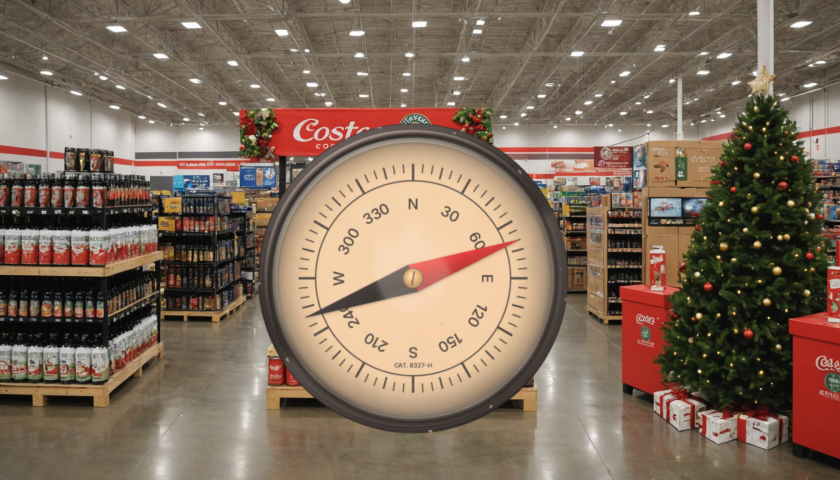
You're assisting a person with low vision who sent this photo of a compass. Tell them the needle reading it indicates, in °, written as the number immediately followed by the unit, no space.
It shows 70°
